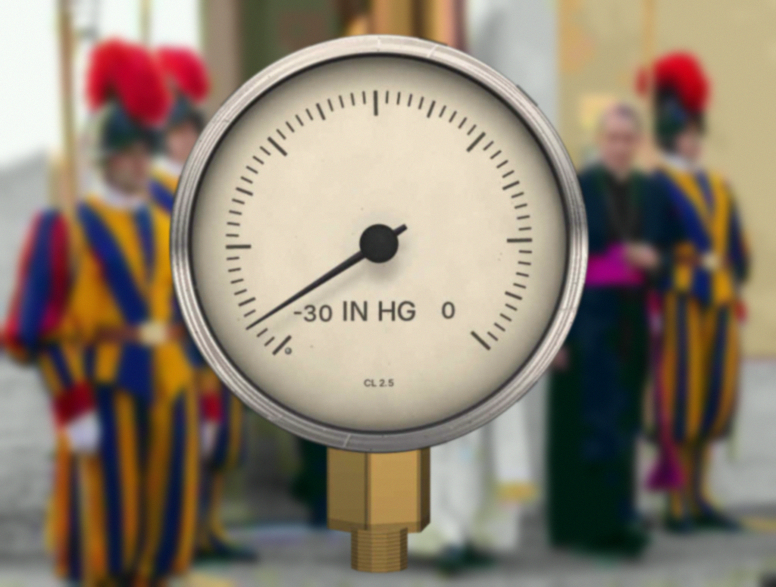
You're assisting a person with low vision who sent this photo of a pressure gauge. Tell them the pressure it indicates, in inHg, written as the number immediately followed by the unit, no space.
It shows -28.5inHg
